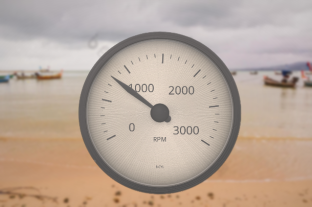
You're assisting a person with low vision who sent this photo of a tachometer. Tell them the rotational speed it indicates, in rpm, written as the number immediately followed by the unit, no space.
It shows 800rpm
